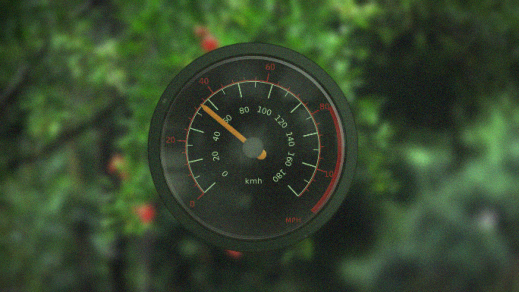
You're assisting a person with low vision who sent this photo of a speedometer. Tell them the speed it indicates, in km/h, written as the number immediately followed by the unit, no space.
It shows 55km/h
